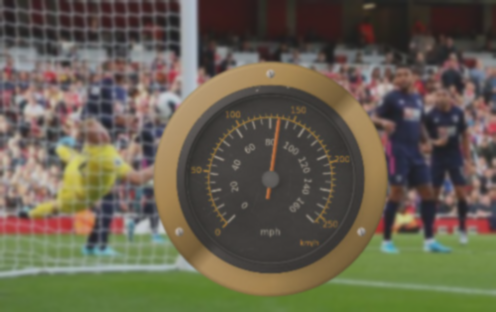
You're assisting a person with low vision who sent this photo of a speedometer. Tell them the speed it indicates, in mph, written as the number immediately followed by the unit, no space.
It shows 85mph
